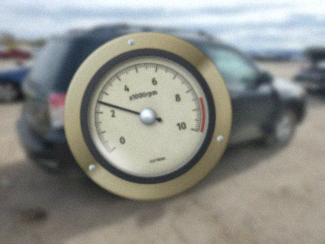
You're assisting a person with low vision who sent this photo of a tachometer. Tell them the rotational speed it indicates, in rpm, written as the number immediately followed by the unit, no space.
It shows 2500rpm
